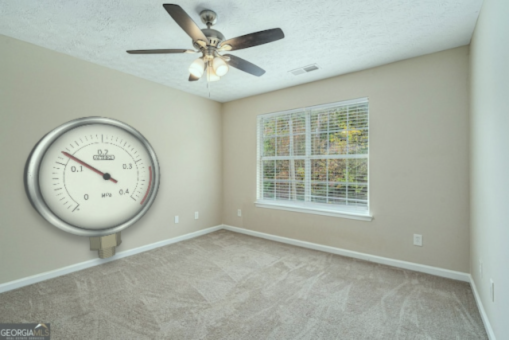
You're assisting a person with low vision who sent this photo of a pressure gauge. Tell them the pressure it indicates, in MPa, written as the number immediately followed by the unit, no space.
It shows 0.12MPa
